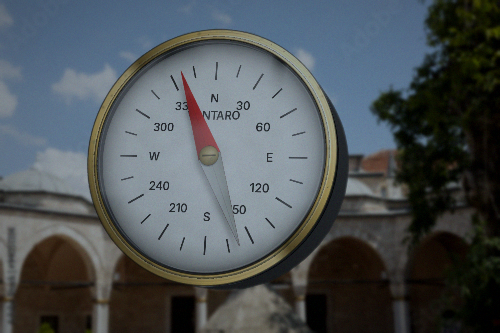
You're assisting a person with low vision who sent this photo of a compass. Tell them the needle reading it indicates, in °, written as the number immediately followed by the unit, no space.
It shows 337.5°
